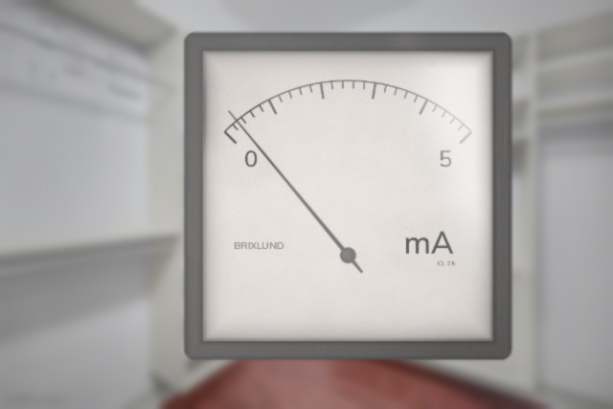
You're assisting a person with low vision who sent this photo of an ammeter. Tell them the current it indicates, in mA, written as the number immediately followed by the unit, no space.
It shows 0.3mA
